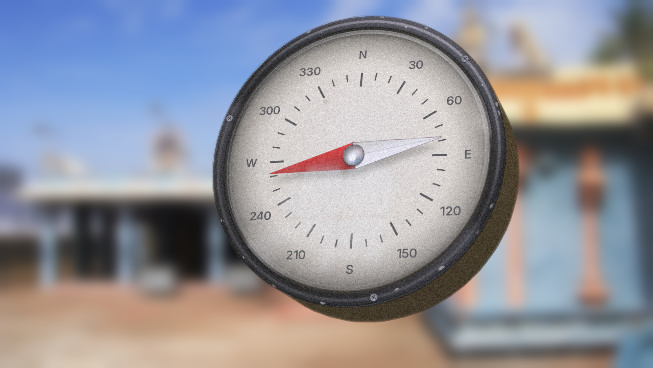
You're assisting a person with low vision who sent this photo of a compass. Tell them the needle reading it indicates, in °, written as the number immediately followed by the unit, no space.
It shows 260°
